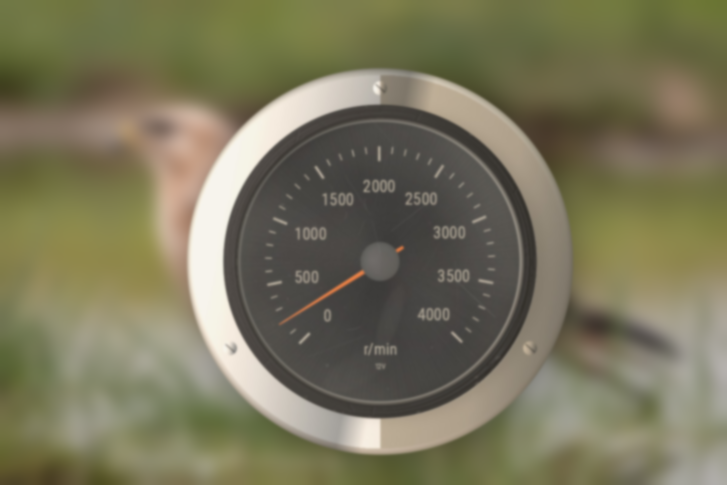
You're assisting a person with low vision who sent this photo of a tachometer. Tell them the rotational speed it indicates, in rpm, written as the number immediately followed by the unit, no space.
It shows 200rpm
